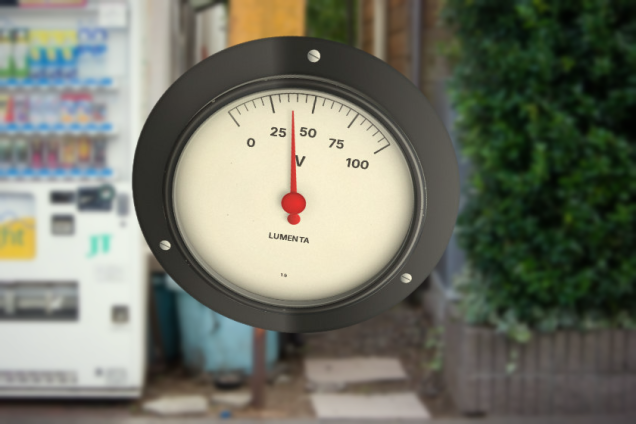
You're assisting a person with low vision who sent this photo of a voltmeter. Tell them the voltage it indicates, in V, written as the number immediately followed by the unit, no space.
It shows 37.5V
